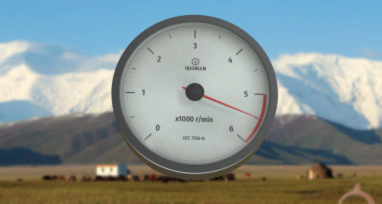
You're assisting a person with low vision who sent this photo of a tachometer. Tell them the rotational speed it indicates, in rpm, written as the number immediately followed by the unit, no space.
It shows 5500rpm
